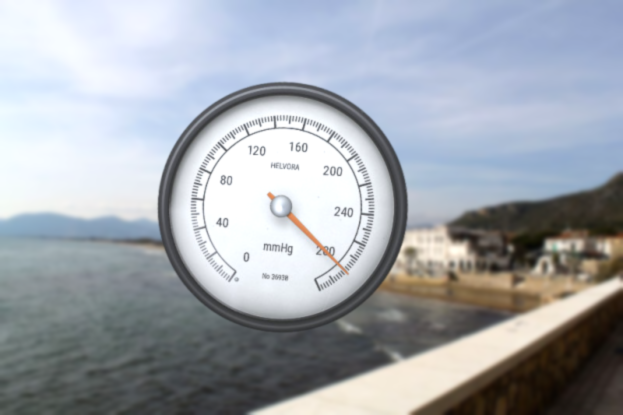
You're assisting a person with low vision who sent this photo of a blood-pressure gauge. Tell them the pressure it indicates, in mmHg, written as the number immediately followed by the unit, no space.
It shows 280mmHg
